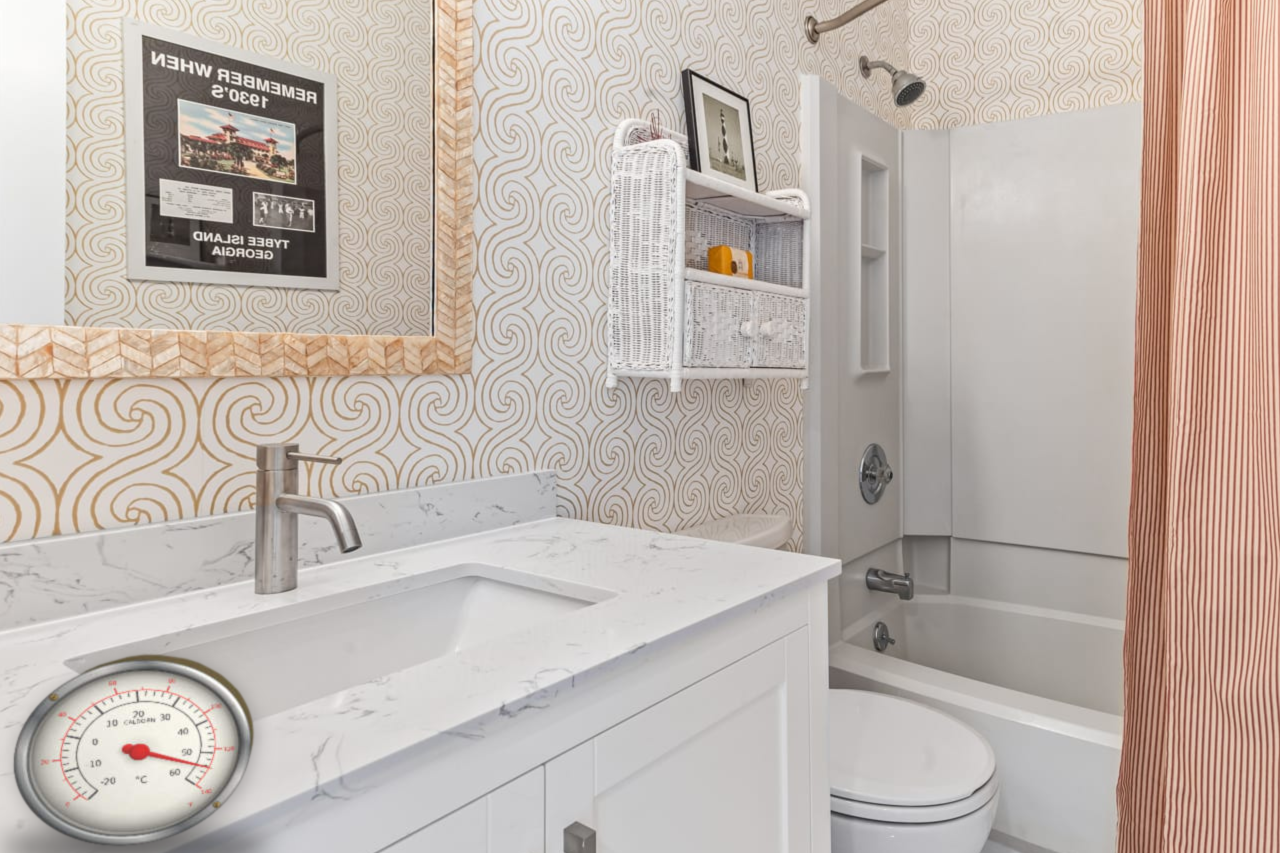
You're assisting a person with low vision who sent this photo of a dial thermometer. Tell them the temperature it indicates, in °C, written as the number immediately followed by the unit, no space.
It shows 54°C
